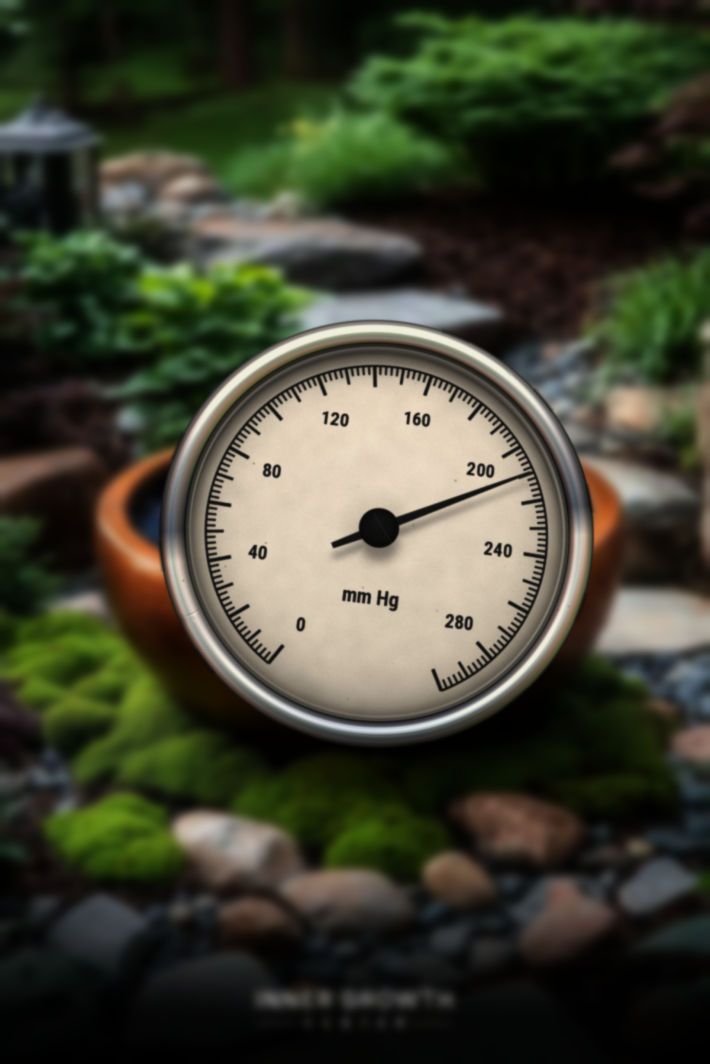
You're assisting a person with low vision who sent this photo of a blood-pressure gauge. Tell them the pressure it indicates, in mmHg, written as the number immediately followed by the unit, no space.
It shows 210mmHg
